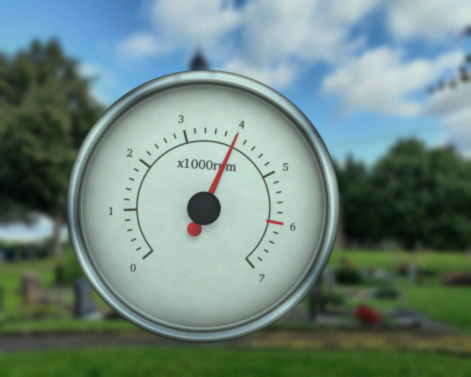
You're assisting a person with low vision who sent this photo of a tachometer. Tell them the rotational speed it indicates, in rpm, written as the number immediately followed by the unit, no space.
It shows 4000rpm
